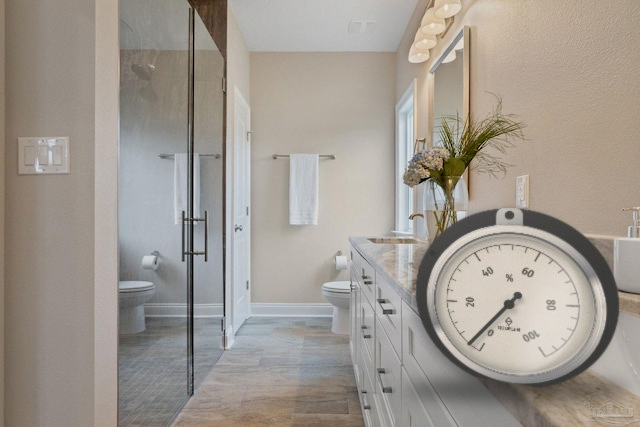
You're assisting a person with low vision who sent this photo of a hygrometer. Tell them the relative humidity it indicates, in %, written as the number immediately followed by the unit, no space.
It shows 4%
